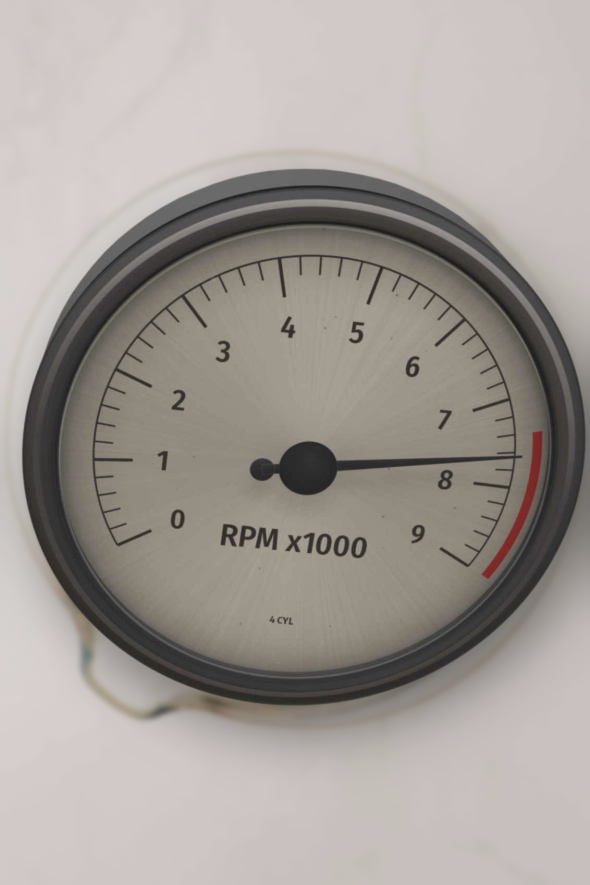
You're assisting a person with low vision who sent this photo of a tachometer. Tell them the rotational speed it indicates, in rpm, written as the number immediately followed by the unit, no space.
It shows 7600rpm
